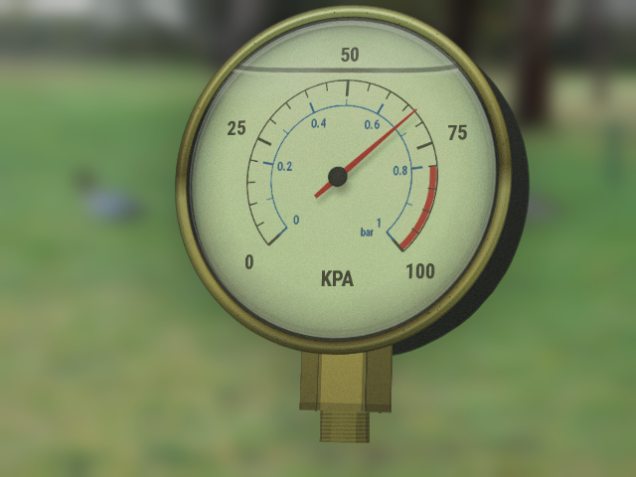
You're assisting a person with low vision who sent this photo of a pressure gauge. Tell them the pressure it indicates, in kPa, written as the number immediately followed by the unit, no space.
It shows 67.5kPa
